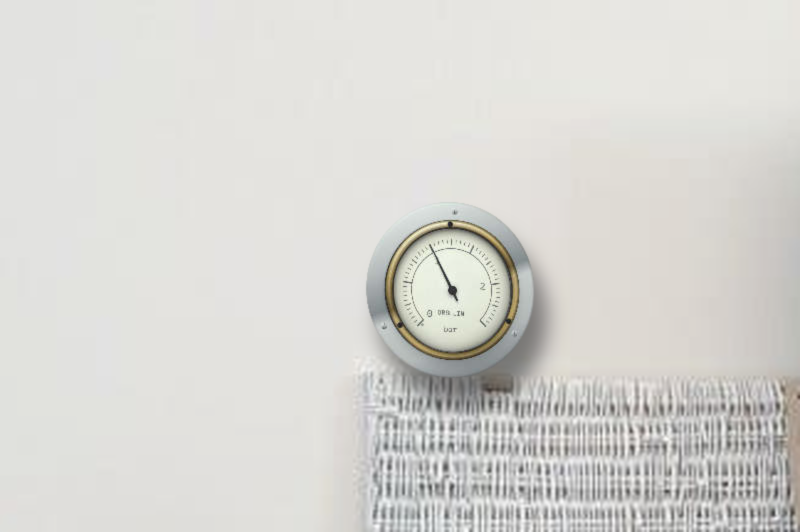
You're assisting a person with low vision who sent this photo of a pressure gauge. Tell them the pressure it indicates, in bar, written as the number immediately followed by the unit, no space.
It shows 1bar
